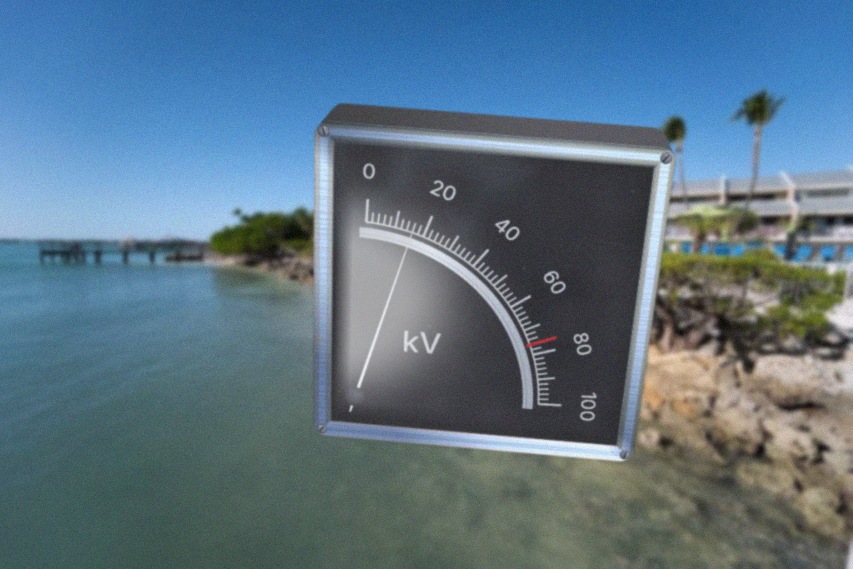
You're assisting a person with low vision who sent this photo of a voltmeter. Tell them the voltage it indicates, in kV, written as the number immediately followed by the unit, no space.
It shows 16kV
